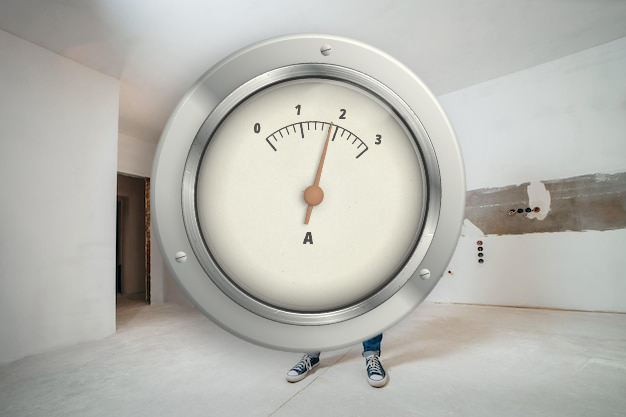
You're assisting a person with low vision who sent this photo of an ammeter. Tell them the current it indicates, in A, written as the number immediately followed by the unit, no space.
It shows 1.8A
